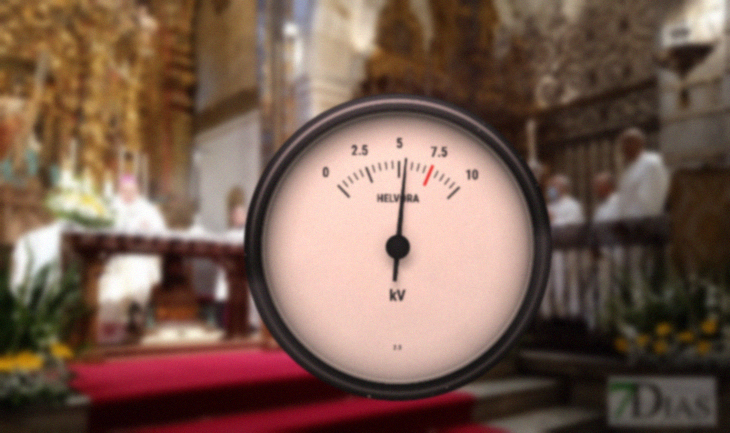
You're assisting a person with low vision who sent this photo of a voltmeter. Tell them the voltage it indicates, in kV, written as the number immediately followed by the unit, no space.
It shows 5.5kV
